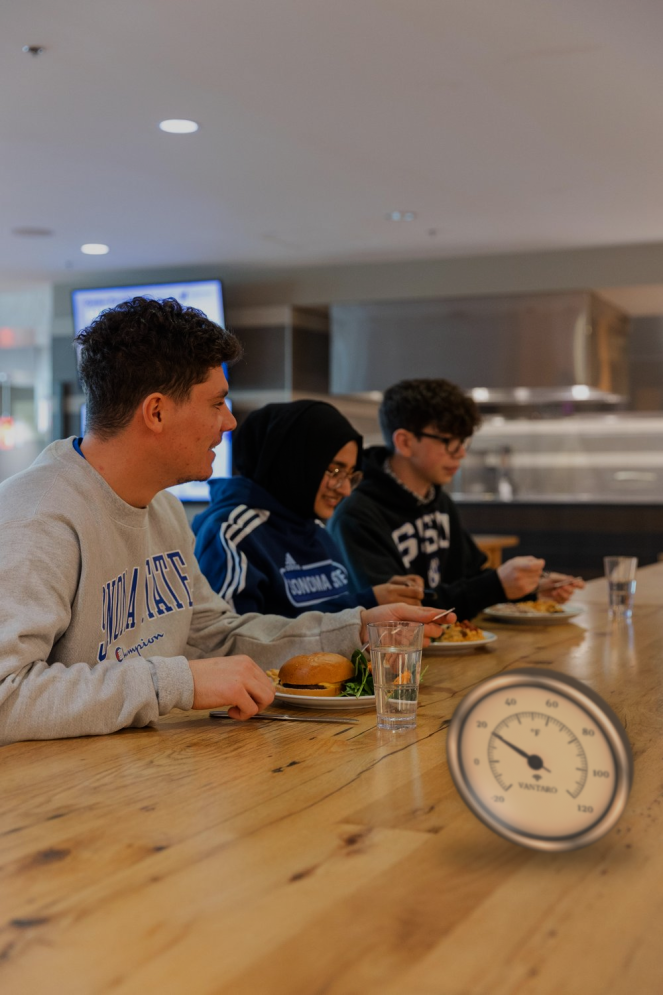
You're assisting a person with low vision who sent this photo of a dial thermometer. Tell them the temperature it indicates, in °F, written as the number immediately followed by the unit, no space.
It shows 20°F
